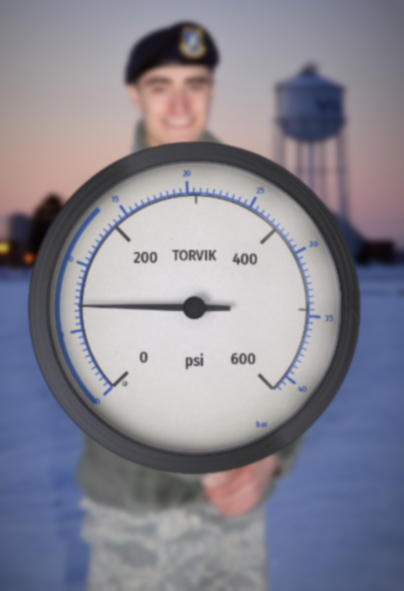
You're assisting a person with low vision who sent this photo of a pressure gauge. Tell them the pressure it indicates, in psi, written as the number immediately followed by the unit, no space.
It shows 100psi
